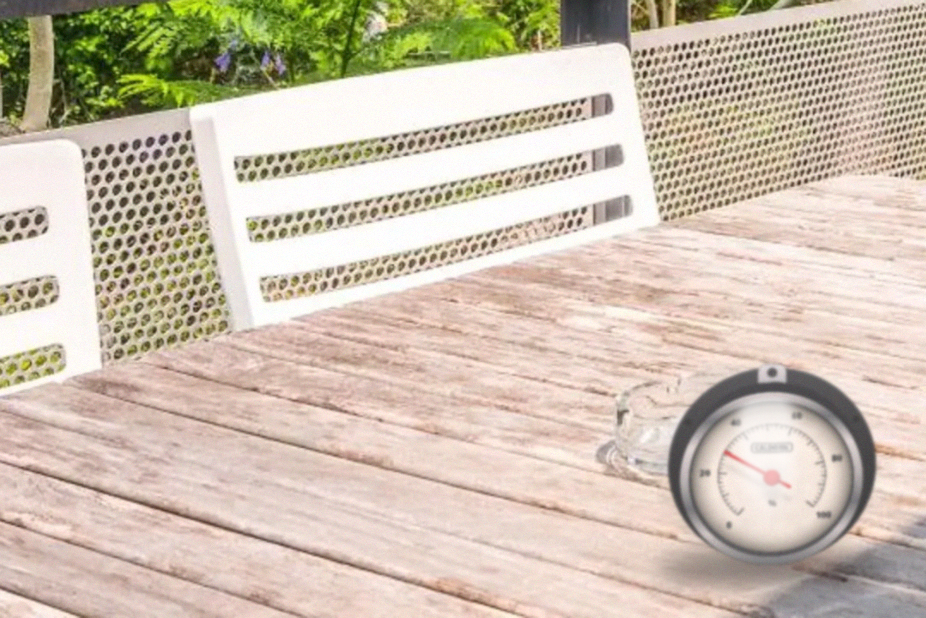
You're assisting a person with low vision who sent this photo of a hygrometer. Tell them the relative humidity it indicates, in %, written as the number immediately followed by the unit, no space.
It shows 30%
